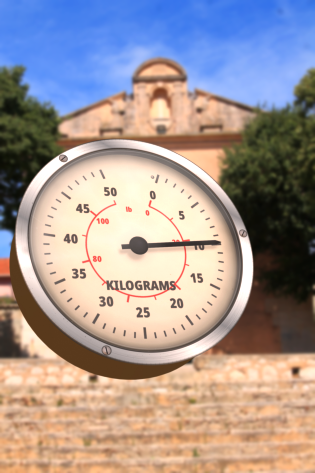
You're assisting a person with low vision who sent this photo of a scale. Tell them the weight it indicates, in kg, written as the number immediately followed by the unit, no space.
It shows 10kg
